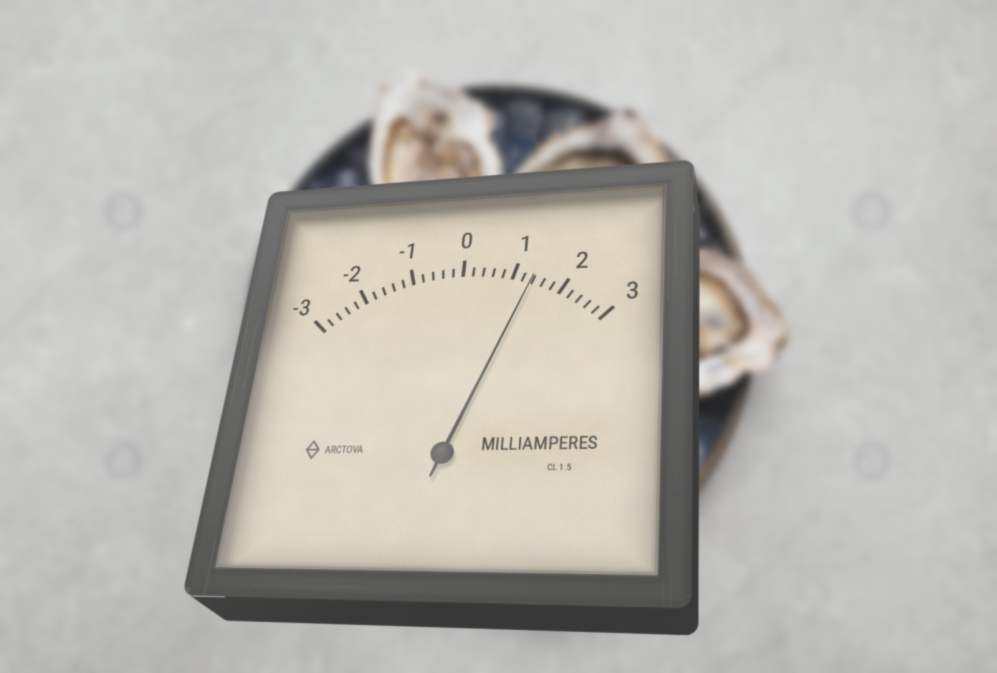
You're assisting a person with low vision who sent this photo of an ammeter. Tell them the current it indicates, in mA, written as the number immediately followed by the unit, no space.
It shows 1.4mA
